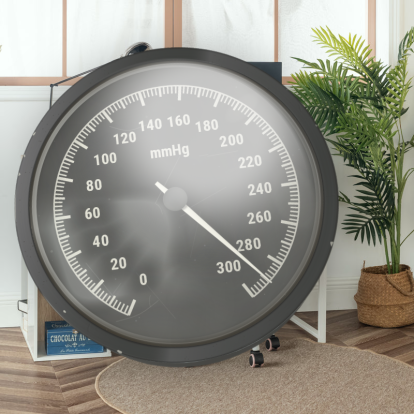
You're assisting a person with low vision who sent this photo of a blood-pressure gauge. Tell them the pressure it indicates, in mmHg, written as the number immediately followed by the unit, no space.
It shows 290mmHg
